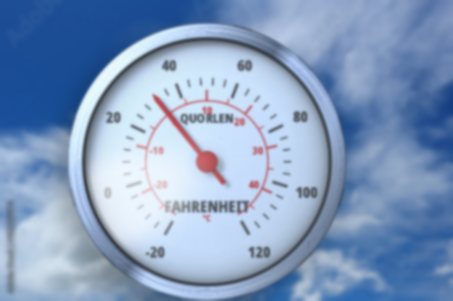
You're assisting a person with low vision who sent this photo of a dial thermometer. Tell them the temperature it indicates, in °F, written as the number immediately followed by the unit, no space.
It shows 32°F
